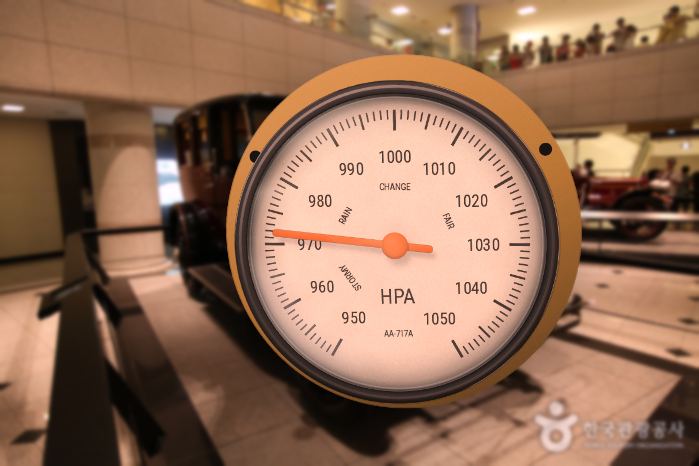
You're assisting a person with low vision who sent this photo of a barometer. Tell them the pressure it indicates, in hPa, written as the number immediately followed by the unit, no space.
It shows 972hPa
